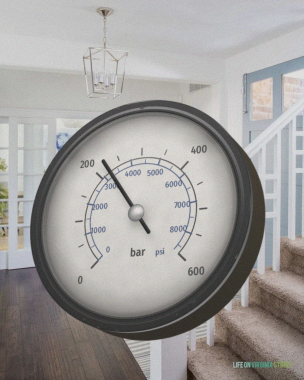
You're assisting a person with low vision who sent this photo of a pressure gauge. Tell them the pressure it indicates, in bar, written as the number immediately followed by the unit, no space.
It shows 225bar
